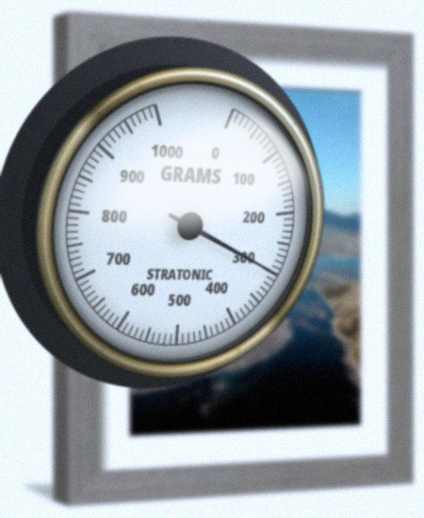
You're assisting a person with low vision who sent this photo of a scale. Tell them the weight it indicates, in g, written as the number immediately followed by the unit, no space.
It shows 300g
